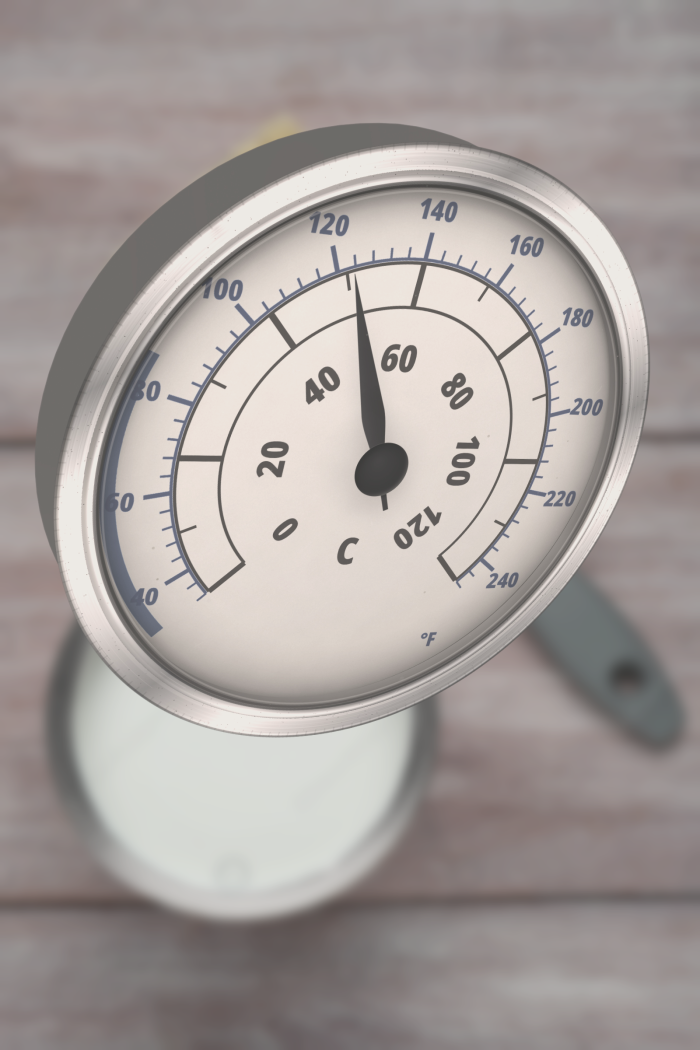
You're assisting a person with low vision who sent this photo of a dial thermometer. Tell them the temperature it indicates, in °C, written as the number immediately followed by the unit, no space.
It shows 50°C
